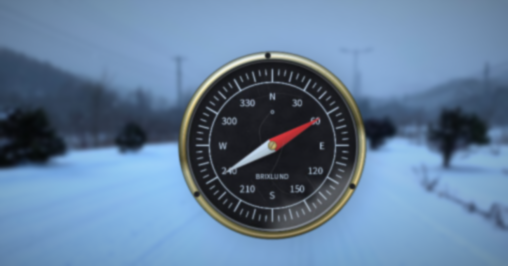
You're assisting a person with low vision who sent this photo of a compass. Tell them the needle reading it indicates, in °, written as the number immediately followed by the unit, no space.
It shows 60°
